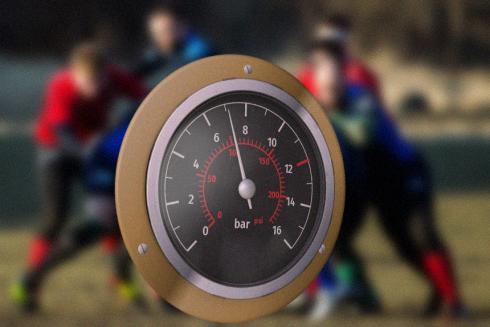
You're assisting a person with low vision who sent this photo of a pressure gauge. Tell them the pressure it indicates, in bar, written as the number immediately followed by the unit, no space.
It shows 7bar
